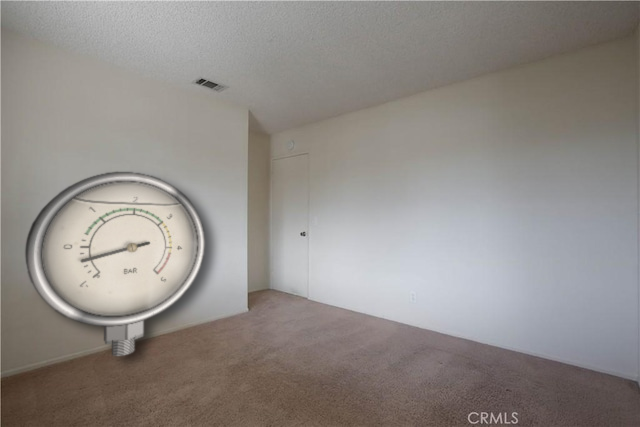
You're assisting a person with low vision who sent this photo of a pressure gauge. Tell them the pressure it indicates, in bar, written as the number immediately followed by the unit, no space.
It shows -0.4bar
